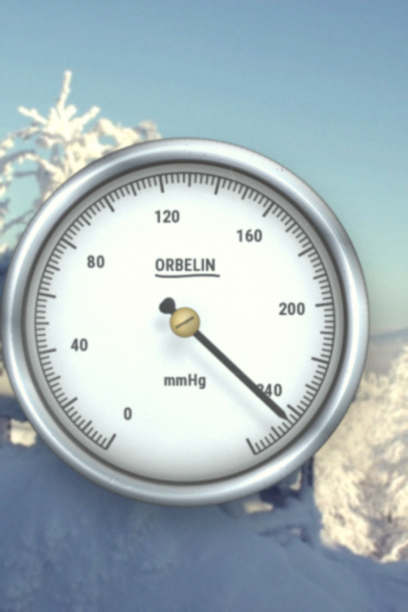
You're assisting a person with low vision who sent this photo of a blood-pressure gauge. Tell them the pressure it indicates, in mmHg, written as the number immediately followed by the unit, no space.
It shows 244mmHg
